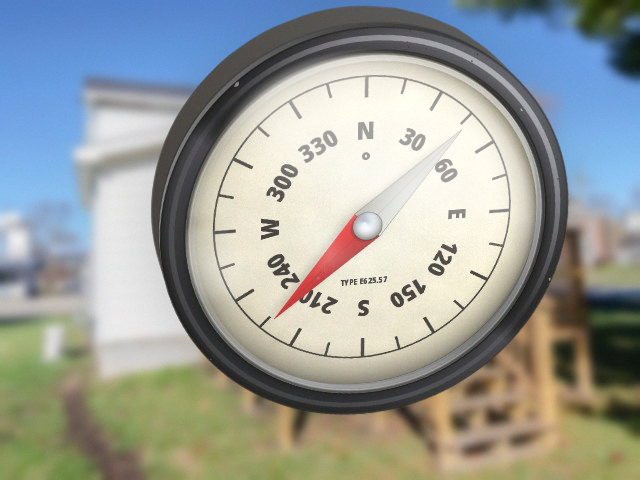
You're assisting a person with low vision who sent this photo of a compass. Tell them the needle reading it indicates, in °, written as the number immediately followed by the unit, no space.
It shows 225°
